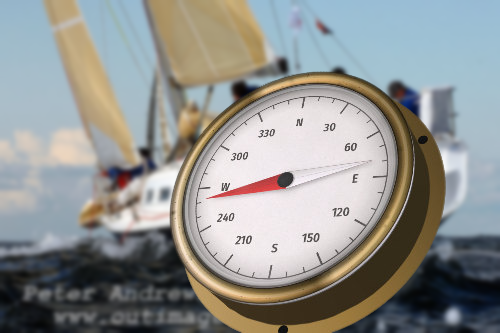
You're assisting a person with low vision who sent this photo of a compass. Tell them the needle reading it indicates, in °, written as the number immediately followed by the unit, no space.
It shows 260°
